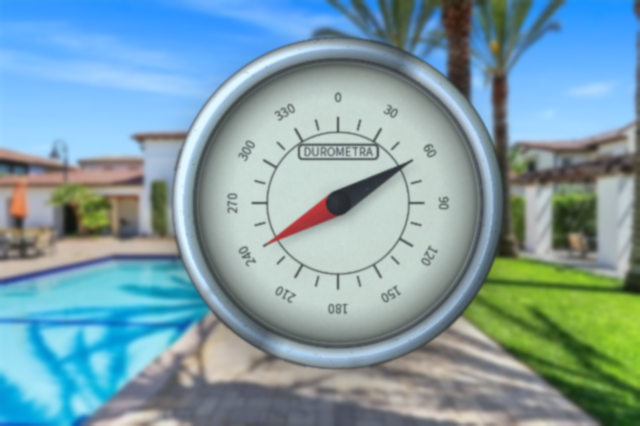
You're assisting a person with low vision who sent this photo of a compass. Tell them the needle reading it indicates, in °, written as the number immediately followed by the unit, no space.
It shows 240°
